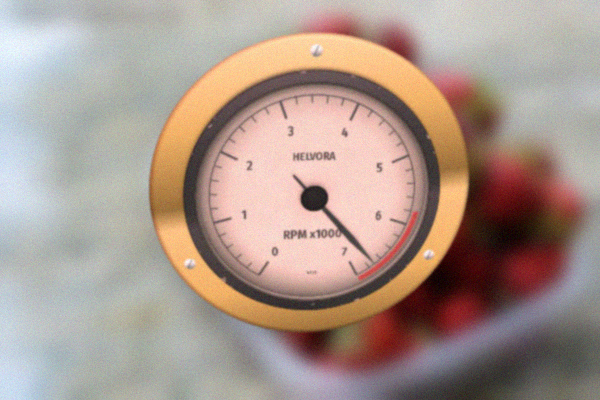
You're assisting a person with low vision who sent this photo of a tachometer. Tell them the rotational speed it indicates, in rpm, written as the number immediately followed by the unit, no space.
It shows 6700rpm
